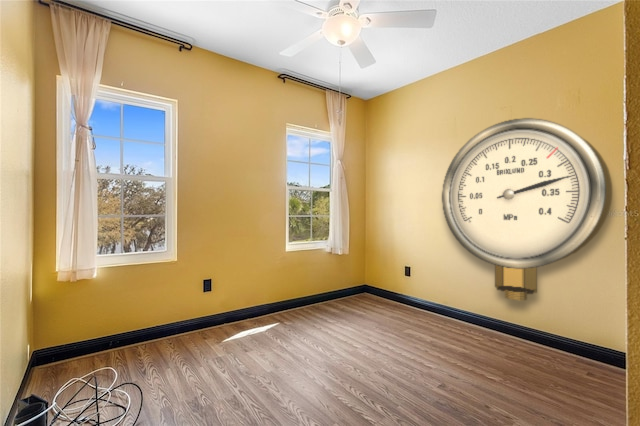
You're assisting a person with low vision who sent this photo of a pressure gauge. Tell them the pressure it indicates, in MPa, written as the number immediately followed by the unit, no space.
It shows 0.325MPa
